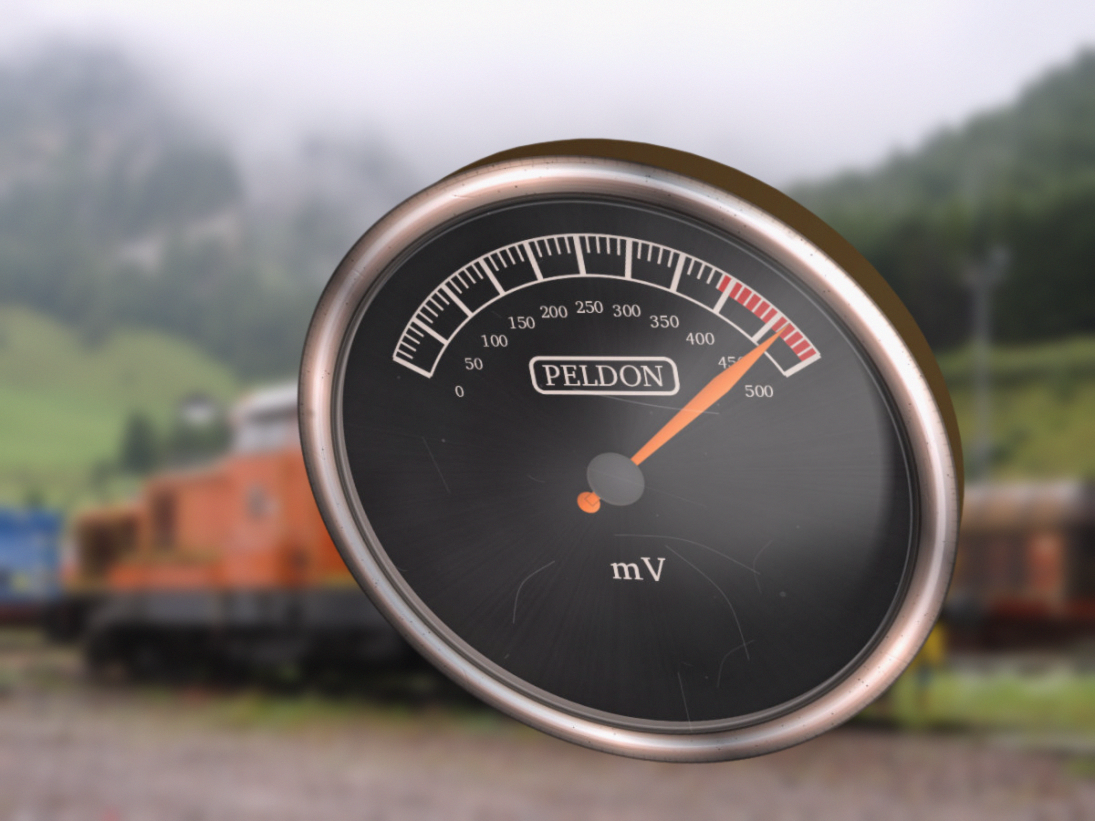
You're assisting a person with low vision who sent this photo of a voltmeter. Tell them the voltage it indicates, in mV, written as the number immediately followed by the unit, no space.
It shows 460mV
